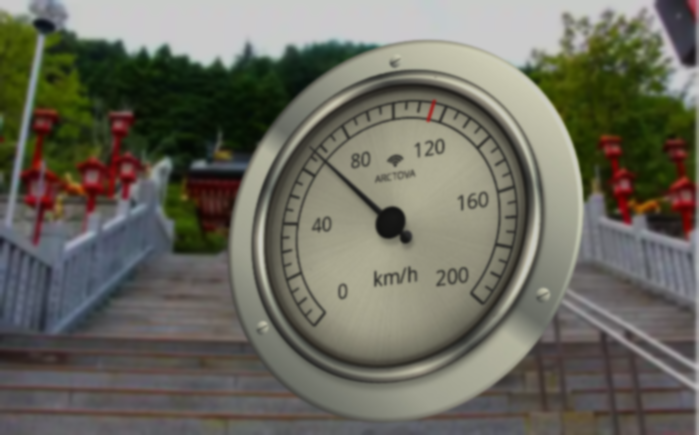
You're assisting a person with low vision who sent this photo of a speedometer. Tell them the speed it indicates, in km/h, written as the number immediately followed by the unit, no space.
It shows 67.5km/h
